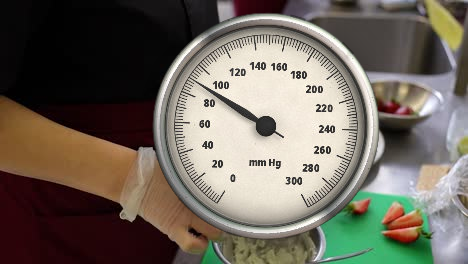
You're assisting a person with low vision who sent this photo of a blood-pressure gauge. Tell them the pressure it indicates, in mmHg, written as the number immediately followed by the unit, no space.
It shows 90mmHg
